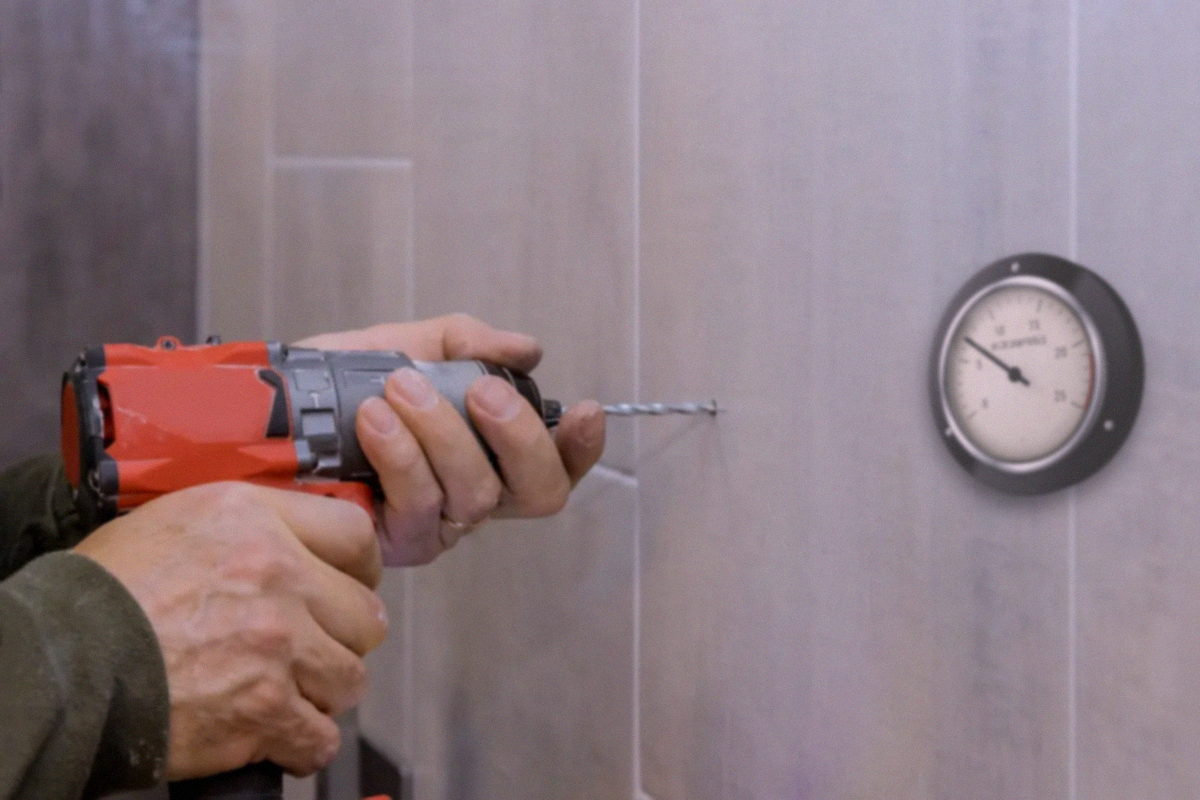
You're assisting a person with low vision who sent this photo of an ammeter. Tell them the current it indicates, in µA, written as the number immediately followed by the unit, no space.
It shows 7µA
